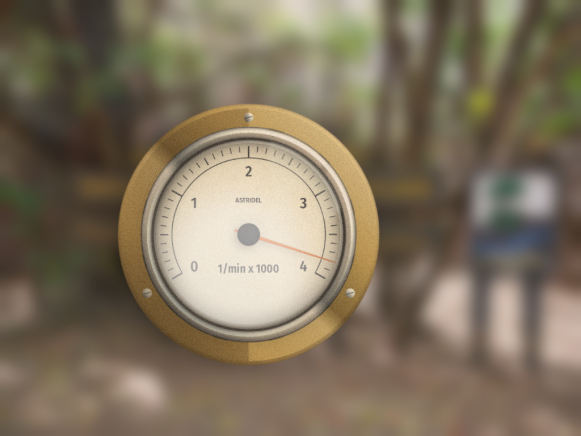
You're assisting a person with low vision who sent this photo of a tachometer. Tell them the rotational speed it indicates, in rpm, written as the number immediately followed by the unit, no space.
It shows 3800rpm
